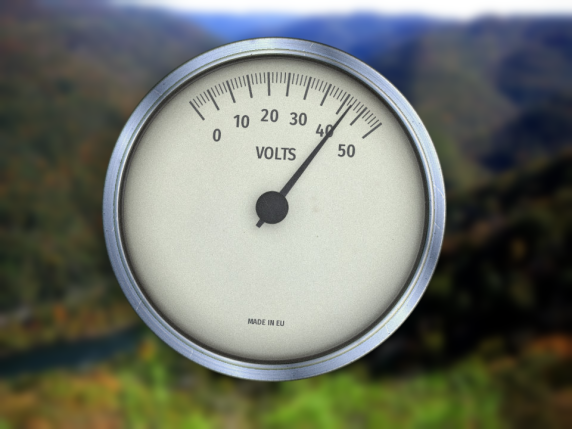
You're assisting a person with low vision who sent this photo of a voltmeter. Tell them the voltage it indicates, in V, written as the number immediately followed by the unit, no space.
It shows 42V
